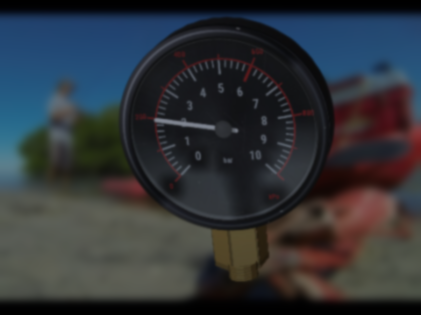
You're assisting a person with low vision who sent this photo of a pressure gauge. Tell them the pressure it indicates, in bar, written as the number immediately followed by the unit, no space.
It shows 2bar
